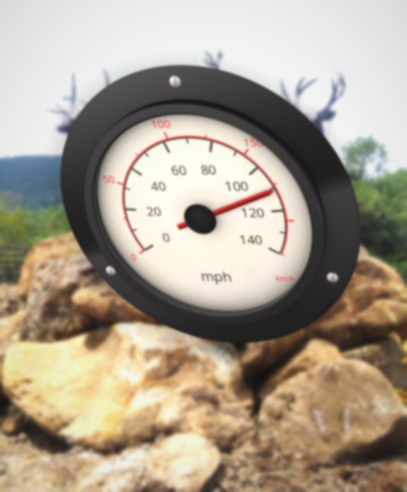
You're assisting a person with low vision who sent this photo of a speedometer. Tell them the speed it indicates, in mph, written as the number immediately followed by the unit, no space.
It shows 110mph
